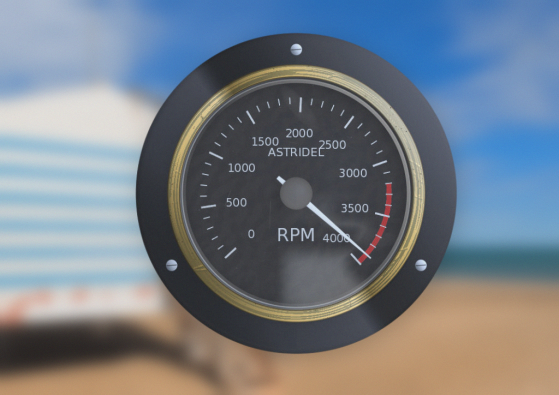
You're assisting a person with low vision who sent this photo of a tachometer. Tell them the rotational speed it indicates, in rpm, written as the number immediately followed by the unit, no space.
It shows 3900rpm
